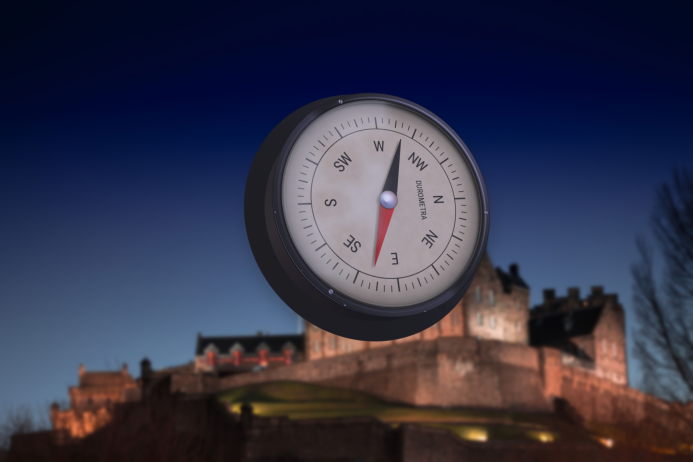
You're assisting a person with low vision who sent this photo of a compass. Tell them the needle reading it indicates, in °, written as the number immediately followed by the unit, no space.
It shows 110°
